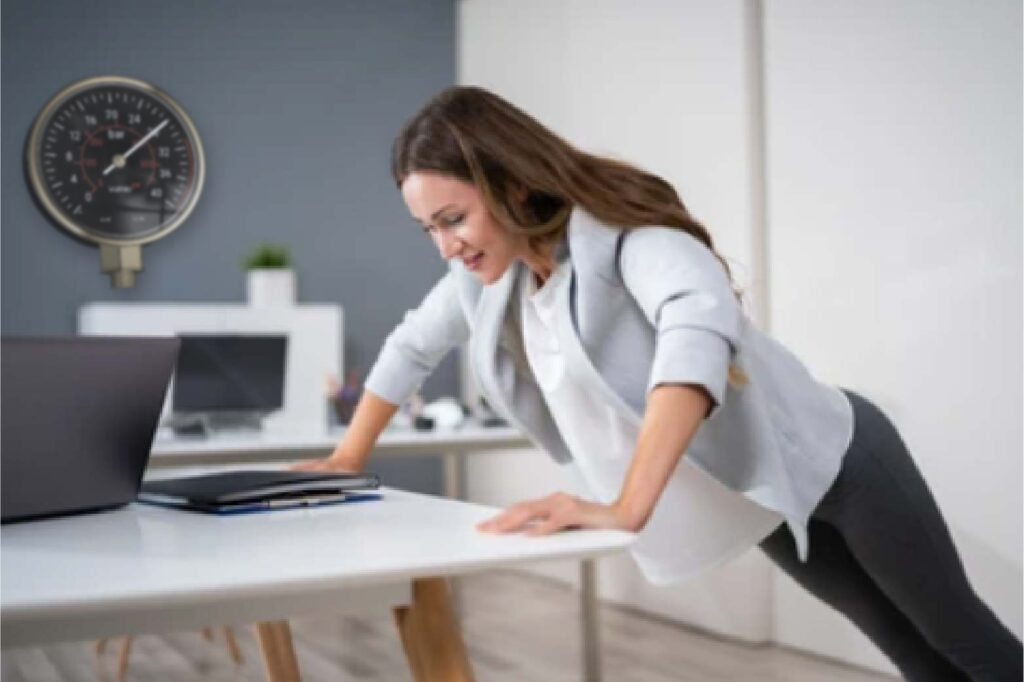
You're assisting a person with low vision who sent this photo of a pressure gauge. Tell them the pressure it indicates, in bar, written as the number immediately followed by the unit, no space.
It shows 28bar
